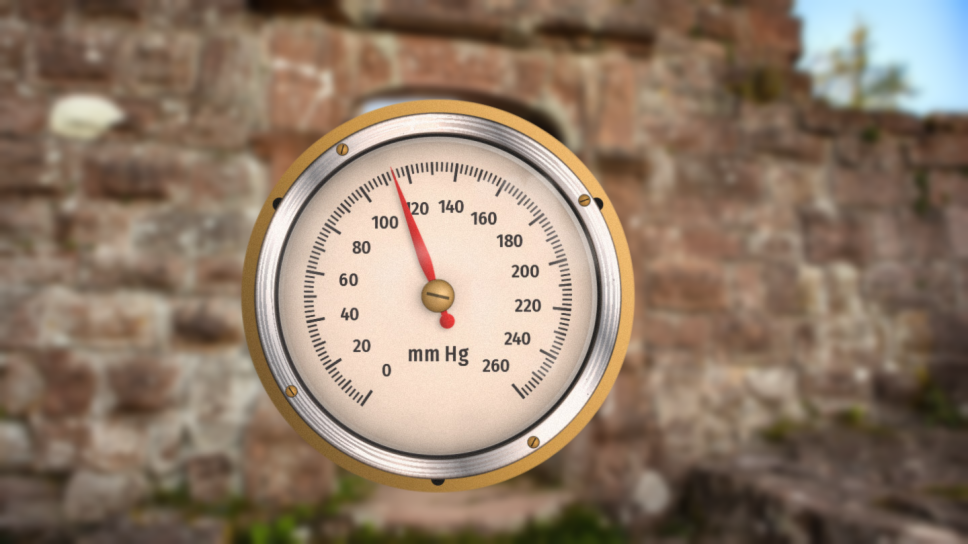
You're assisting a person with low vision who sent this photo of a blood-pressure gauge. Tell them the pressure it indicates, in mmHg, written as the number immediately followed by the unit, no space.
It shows 114mmHg
